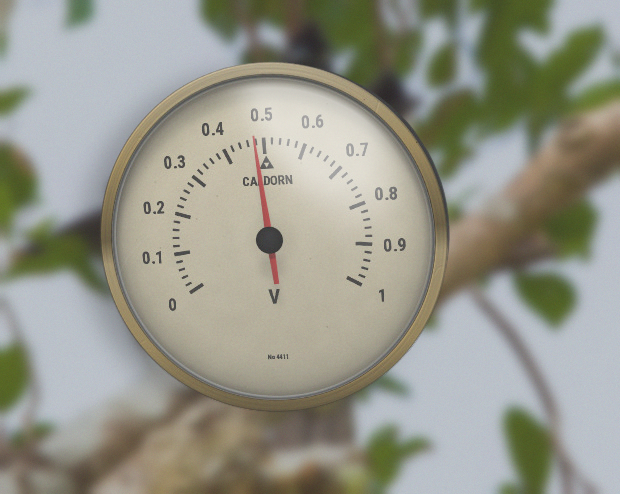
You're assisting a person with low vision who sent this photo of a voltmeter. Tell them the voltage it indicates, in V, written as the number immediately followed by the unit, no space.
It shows 0.48V
